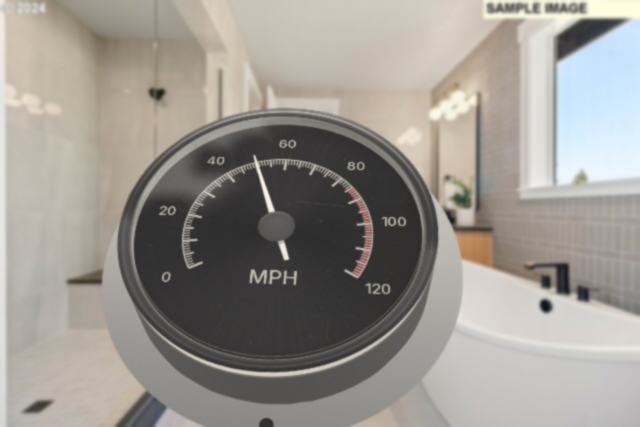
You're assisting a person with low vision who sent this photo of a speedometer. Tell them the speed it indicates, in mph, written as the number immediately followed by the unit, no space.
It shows 50mph
